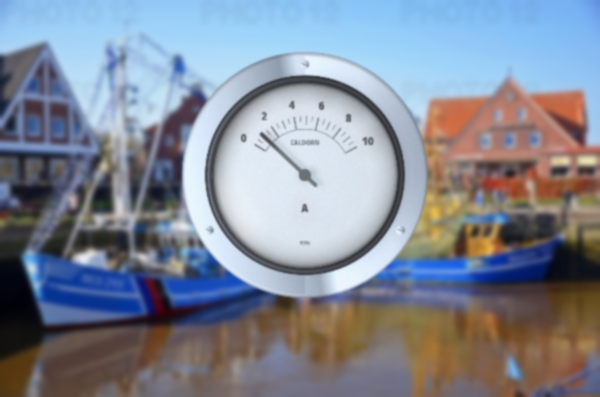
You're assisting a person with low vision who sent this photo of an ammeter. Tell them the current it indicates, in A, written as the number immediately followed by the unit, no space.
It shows 1A
